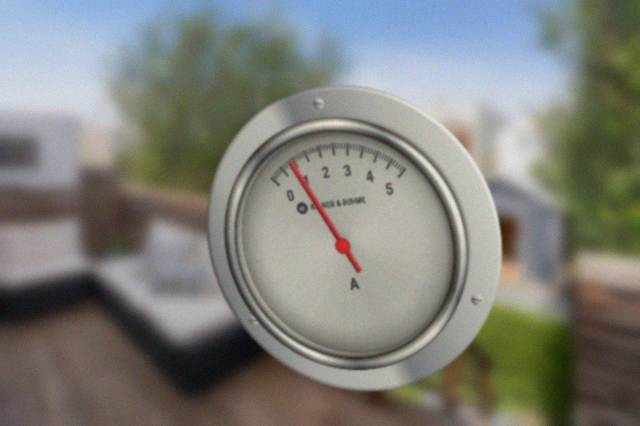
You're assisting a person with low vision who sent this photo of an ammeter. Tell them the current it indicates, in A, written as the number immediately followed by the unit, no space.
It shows 1A
